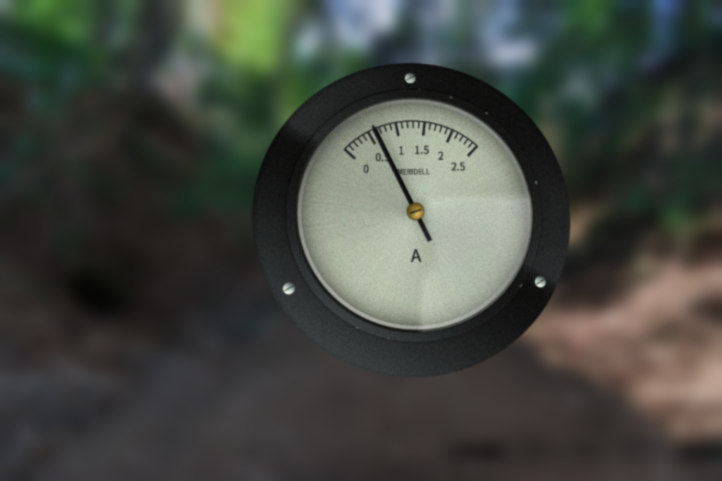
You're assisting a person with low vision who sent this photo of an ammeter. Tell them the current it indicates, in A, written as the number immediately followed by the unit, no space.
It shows 0.6A
